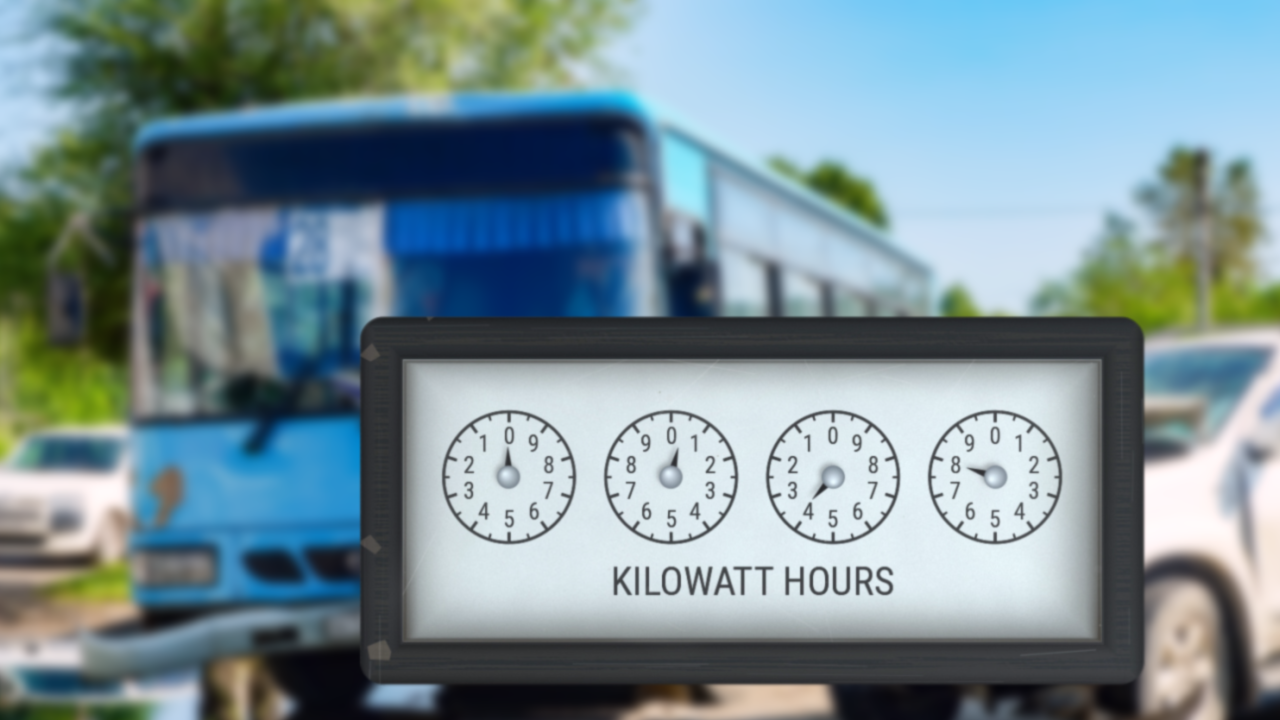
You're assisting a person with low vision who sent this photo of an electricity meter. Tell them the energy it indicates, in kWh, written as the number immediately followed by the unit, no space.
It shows 38kWh
